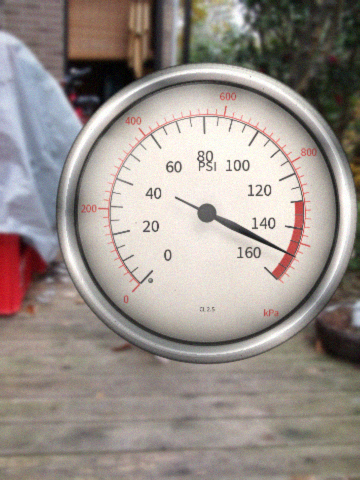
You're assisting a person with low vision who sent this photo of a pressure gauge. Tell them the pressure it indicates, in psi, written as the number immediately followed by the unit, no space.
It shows 150psi
